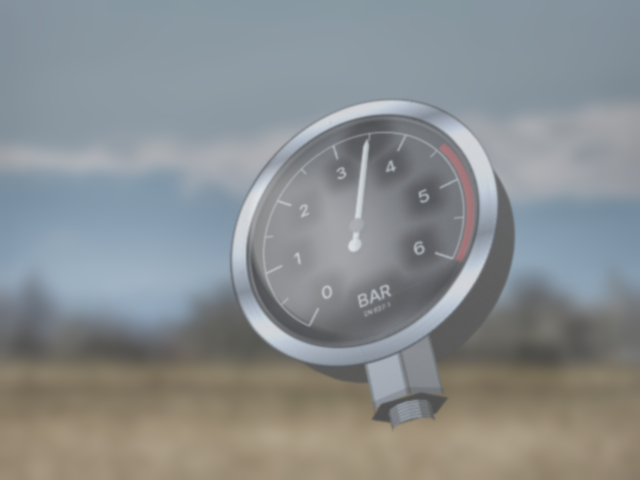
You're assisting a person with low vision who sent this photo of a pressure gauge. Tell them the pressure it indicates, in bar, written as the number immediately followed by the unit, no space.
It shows 3.5bar
